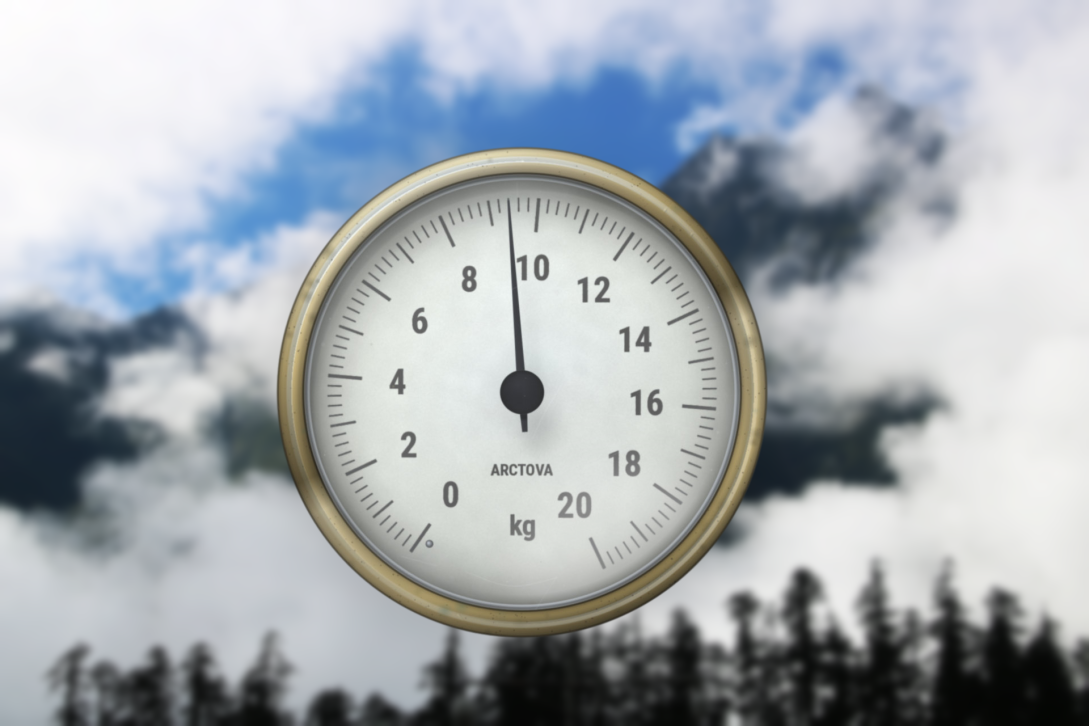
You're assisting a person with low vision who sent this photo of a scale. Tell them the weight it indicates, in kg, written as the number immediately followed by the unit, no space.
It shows 9.4kg
